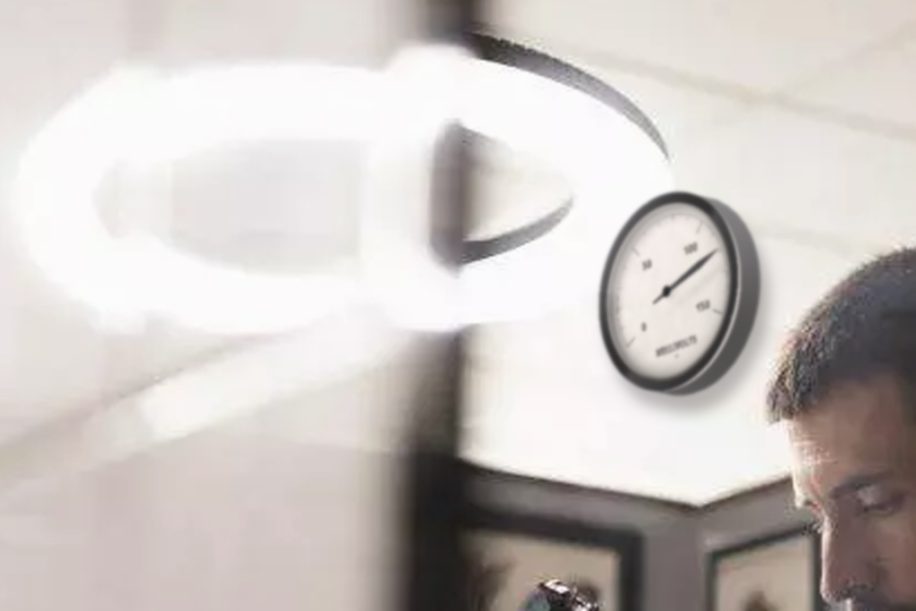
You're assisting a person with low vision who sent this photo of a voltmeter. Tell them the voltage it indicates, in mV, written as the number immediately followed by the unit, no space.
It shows 120mV
